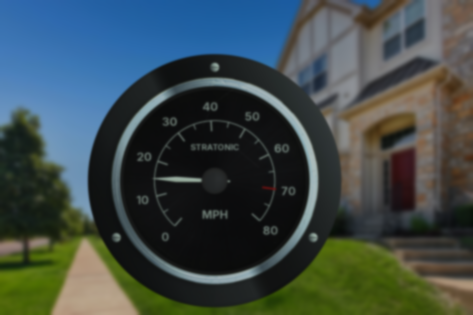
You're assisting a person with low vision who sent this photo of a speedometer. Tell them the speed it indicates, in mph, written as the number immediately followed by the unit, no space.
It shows 15mph
